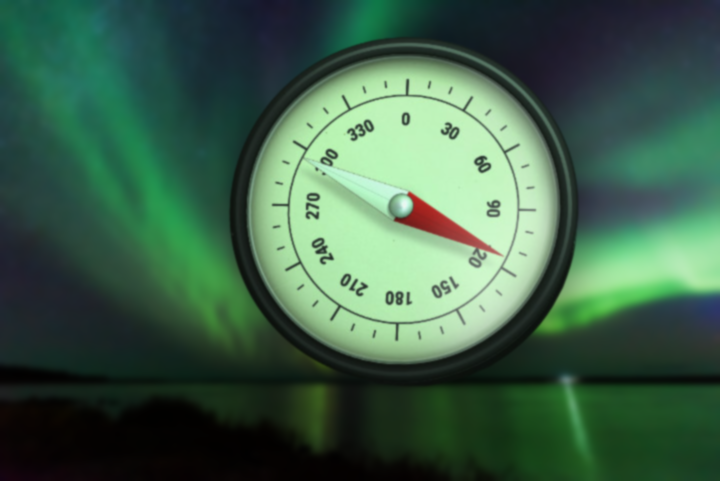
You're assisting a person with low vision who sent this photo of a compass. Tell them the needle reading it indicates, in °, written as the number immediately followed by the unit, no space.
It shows 115°
